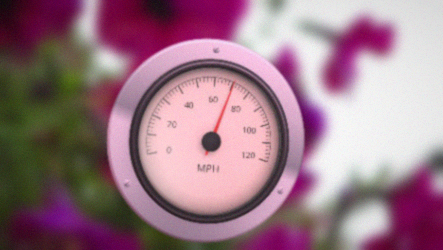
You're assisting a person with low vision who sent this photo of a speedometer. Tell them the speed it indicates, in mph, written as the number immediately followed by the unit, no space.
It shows 70mph
